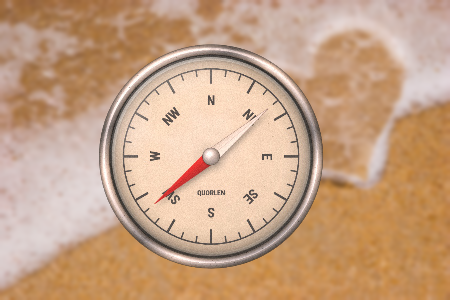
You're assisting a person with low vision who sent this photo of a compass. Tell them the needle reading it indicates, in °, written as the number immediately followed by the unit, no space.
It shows 230°
